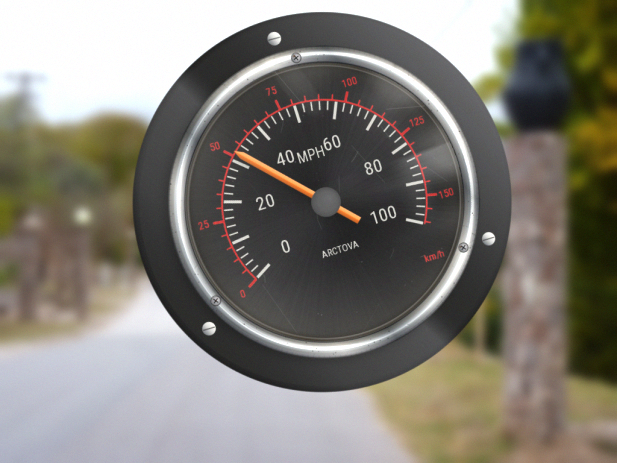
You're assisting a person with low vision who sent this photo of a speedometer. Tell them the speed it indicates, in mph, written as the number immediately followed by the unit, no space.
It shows 32mph
